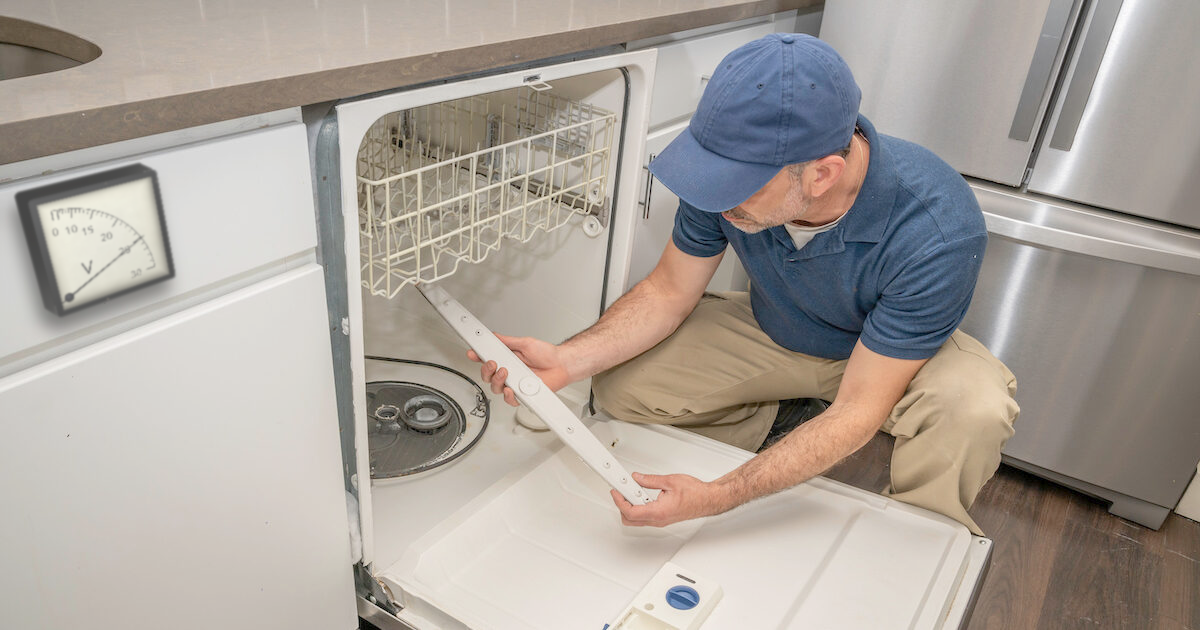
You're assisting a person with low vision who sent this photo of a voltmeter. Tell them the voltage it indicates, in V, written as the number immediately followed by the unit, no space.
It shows 25V
